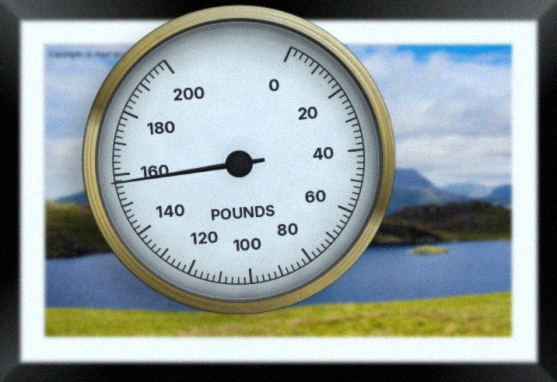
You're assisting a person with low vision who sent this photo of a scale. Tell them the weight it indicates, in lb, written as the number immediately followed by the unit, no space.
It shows 158lb
